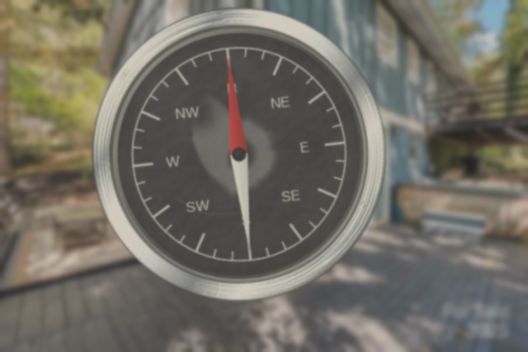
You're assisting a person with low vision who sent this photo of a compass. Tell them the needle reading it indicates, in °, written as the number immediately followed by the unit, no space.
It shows 0°
